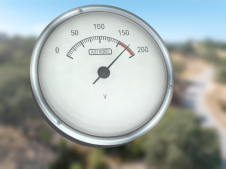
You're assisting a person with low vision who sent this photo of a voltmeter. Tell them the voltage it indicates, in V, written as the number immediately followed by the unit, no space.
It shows 175V
